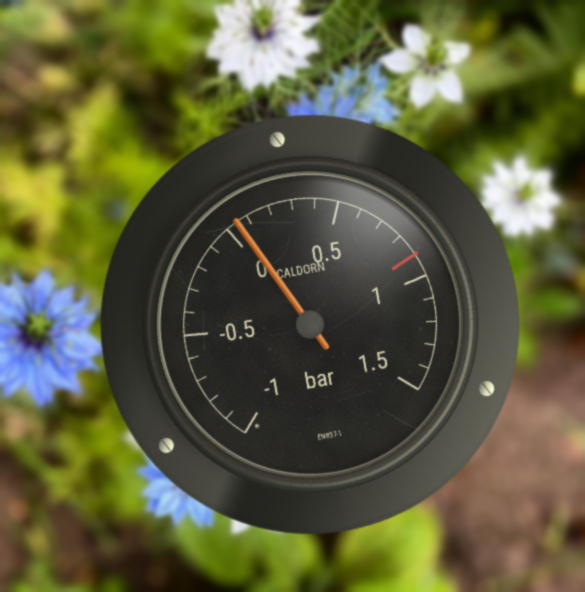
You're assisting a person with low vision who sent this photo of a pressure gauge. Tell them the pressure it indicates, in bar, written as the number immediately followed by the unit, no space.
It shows 0.05bar
